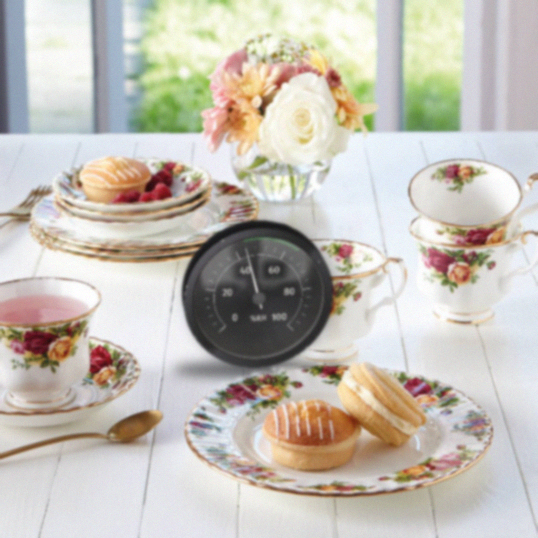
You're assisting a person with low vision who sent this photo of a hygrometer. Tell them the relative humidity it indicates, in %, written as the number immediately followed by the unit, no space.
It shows 44%
